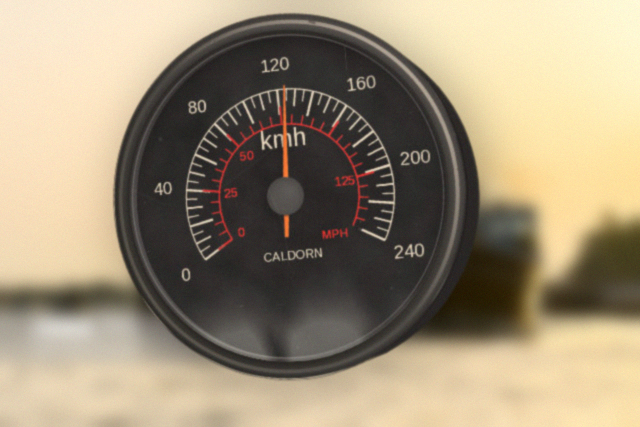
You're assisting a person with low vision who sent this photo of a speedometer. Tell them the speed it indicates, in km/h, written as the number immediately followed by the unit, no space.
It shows 125km/h
